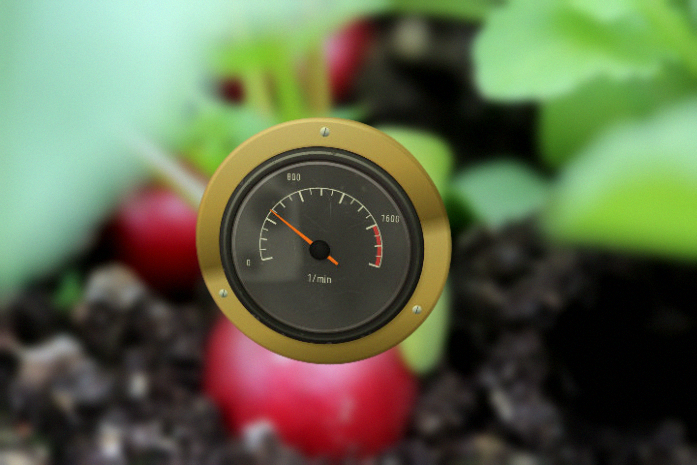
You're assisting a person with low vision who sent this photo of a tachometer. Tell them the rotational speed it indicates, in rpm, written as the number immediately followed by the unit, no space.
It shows 500rpm
